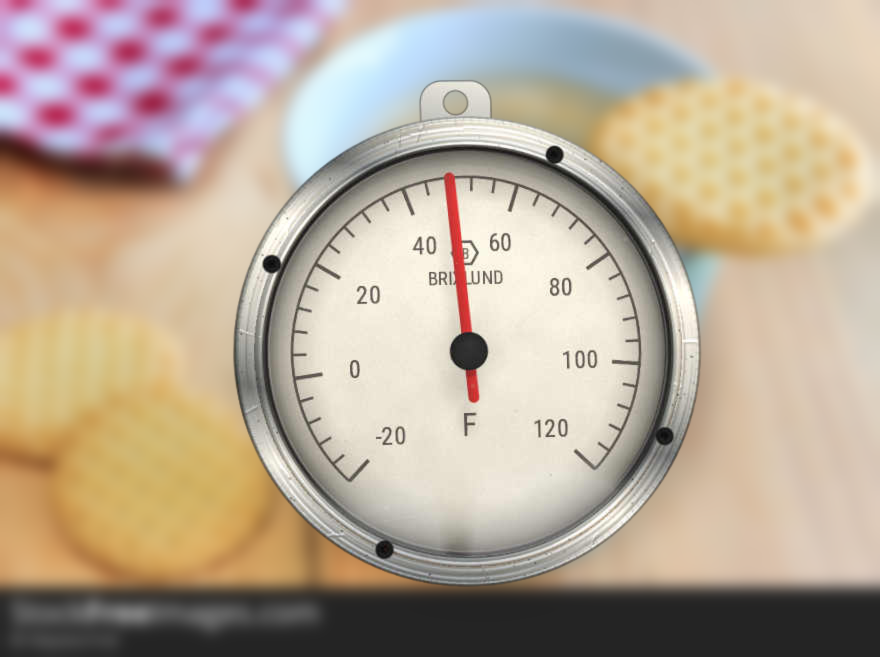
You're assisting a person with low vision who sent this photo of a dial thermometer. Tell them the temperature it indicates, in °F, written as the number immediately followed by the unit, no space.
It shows 48°F
